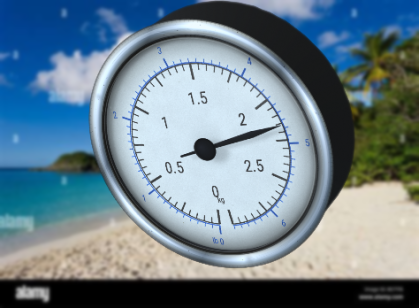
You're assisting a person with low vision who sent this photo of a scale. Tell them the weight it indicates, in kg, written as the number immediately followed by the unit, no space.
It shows 2.15kg
